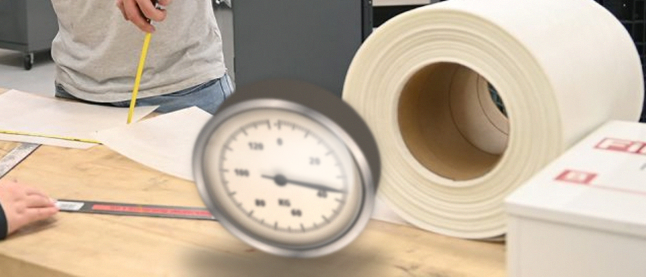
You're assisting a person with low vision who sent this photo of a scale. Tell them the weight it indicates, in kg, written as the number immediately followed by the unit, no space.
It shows 35kg
